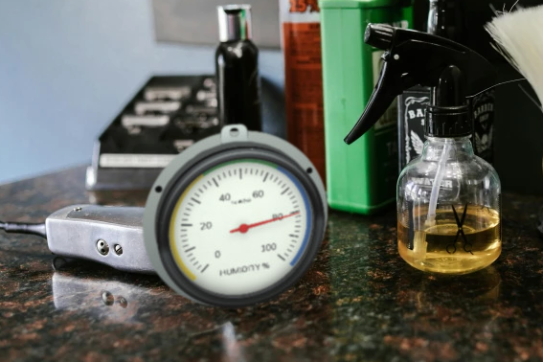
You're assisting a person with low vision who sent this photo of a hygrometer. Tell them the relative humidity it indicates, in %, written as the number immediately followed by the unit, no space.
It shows 80%
